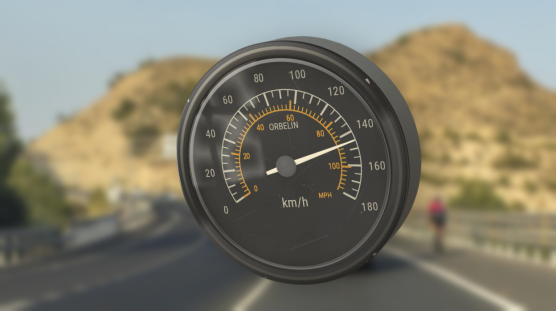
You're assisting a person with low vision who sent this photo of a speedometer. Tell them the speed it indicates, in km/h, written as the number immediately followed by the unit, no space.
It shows 145km/h
